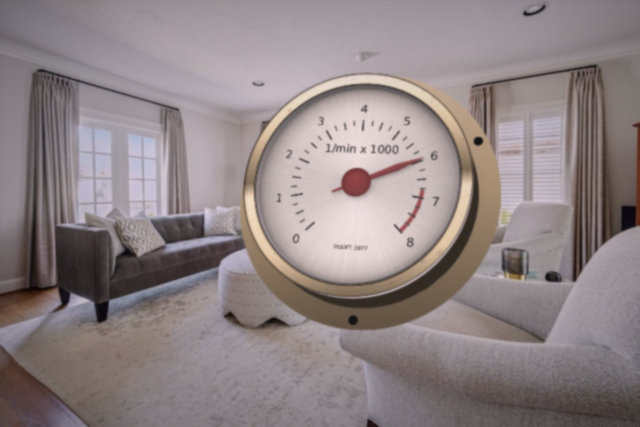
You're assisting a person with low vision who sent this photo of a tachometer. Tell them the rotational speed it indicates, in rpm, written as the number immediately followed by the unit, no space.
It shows 6000rpm
